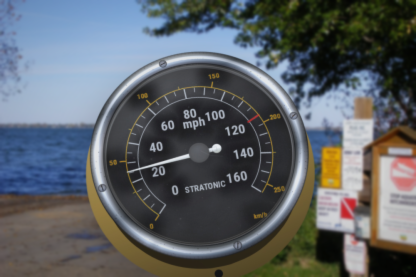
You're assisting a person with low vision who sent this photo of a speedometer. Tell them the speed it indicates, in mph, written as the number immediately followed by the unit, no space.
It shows 25mph
